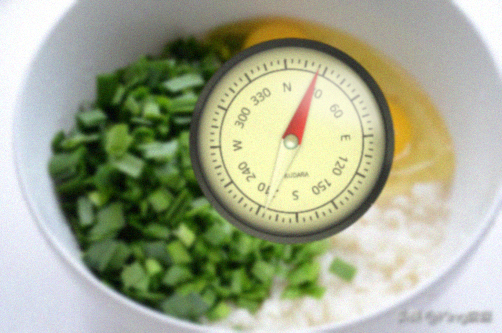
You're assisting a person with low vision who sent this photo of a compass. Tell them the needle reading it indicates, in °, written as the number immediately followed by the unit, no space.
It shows 25°
